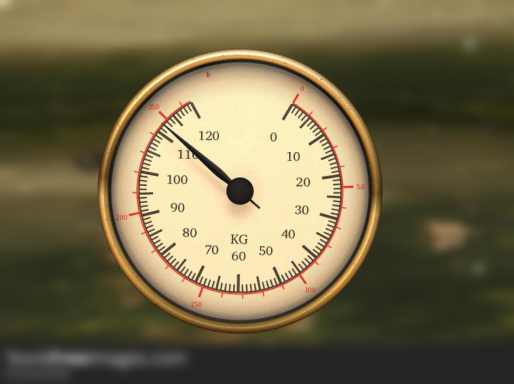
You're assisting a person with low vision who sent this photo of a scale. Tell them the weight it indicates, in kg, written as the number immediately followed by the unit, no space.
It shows 112kg
